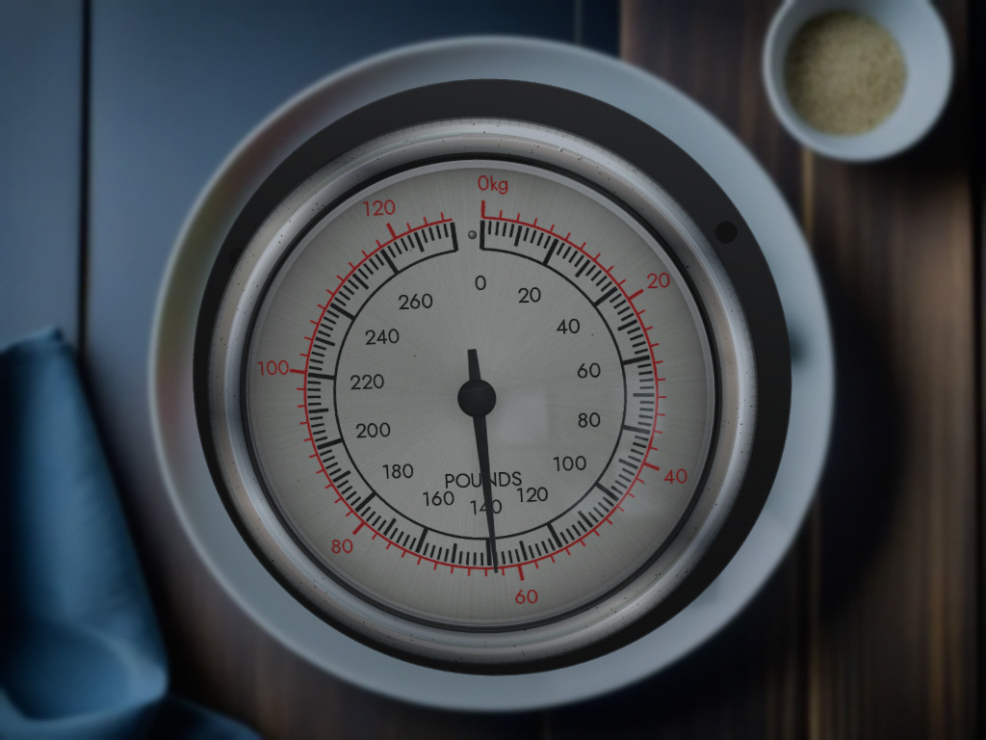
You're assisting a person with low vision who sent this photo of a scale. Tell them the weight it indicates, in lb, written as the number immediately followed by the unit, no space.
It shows 138lb
